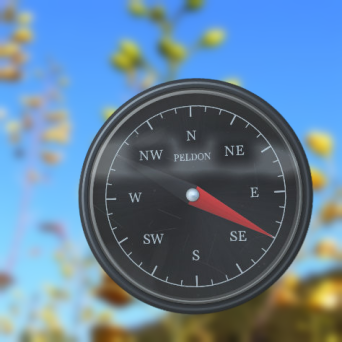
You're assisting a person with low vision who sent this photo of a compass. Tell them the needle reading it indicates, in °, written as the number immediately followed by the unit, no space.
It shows 120°
